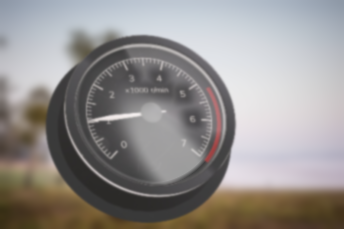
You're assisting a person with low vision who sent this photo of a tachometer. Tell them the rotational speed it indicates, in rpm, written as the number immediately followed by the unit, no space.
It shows 1000rpm
